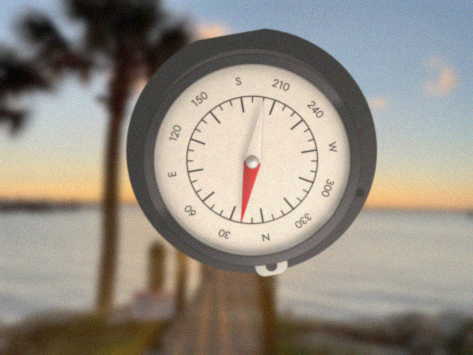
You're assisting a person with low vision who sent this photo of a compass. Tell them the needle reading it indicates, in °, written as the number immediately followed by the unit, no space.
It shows 20°
